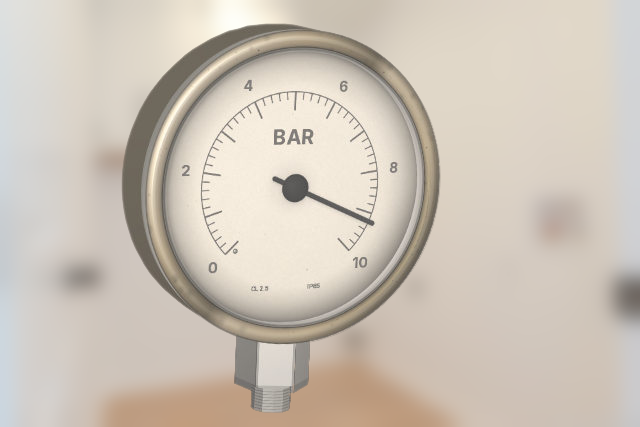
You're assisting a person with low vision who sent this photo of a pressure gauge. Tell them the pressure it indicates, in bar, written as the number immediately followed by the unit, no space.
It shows 9.2bar
